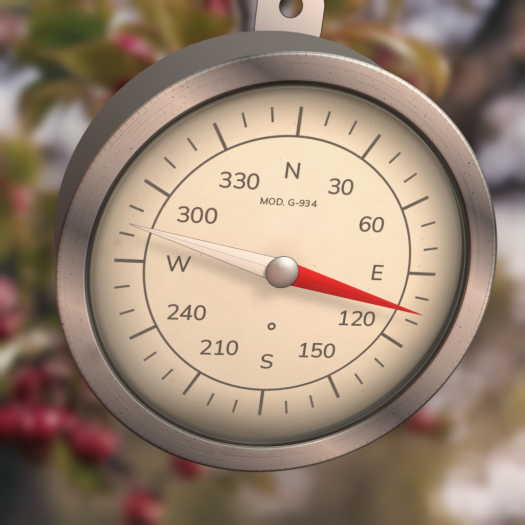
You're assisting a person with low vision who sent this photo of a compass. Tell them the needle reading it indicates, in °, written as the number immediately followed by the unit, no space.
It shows 105°
